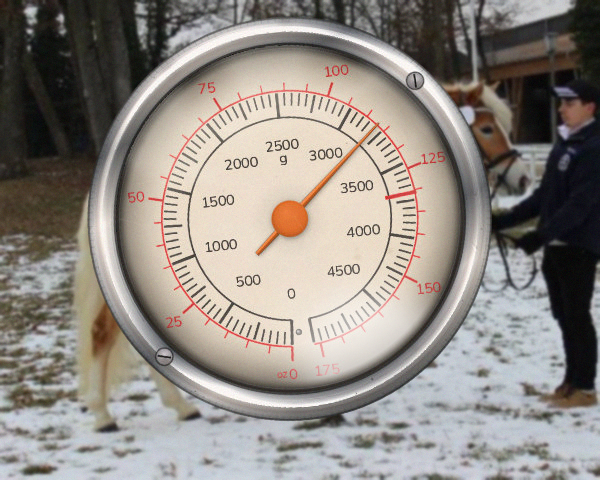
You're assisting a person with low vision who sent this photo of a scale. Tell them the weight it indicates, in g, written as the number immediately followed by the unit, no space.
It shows 3200g
